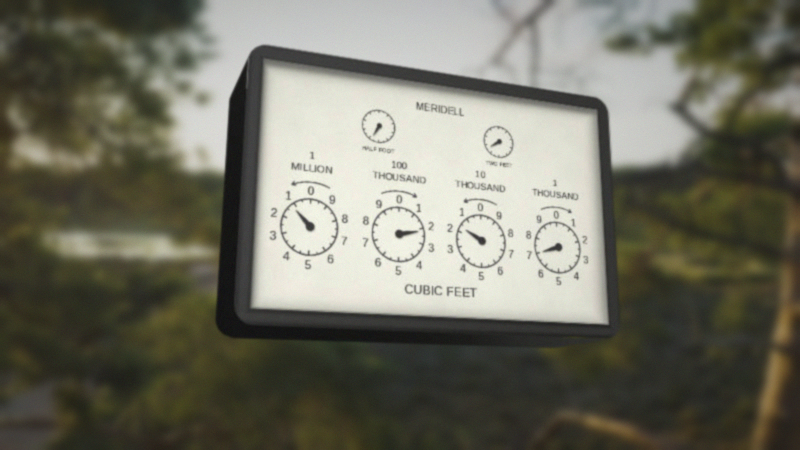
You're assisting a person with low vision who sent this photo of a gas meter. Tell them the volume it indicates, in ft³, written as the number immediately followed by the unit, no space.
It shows 121700ft³
